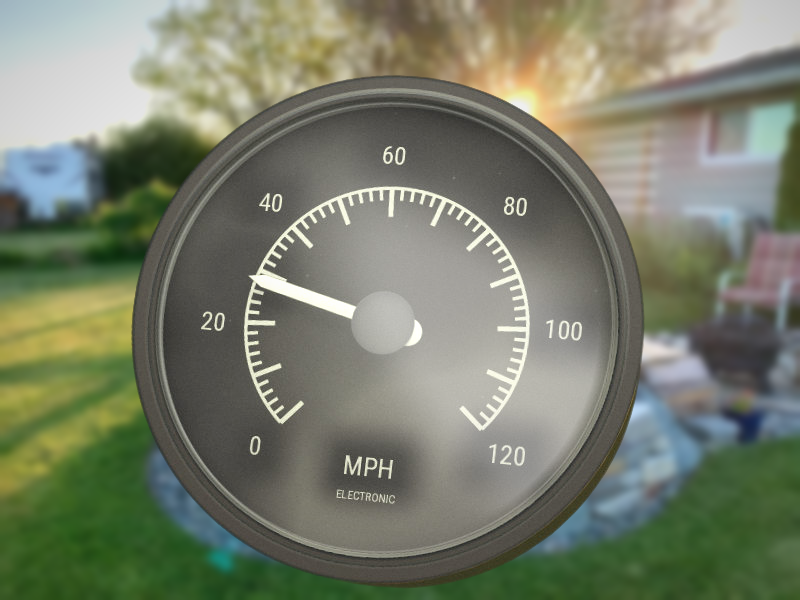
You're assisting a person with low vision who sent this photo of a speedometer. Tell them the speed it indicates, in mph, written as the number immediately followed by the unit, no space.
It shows 28mph
